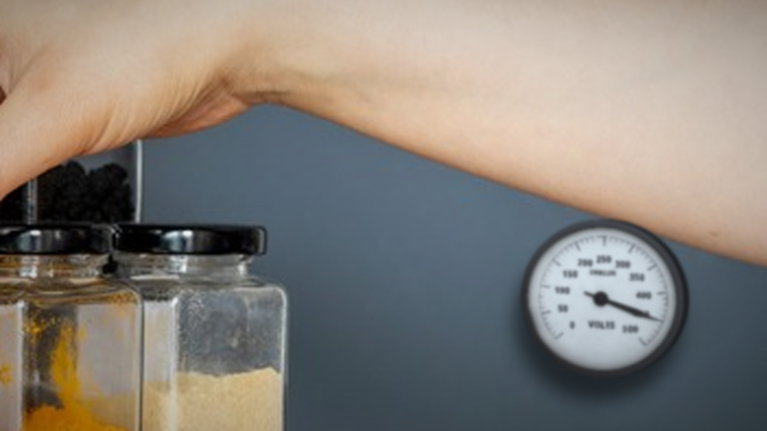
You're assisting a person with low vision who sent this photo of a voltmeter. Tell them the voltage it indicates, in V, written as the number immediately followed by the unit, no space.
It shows 450V
